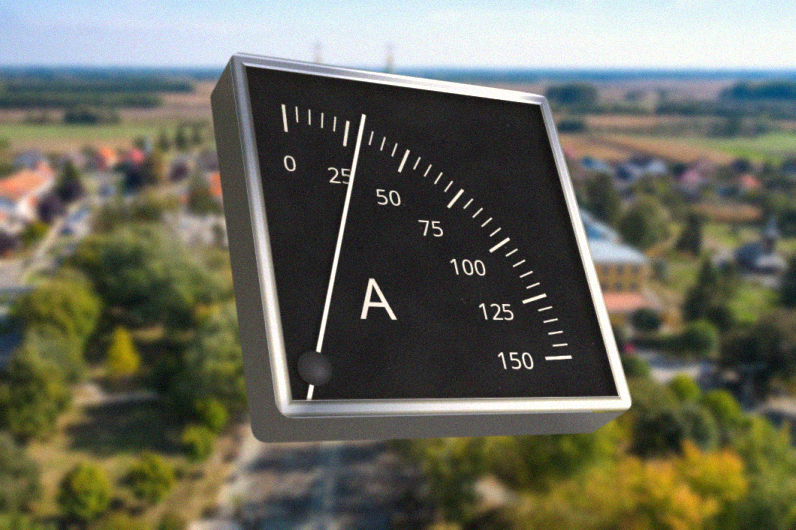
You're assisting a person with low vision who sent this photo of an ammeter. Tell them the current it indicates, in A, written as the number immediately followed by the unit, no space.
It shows 30A
